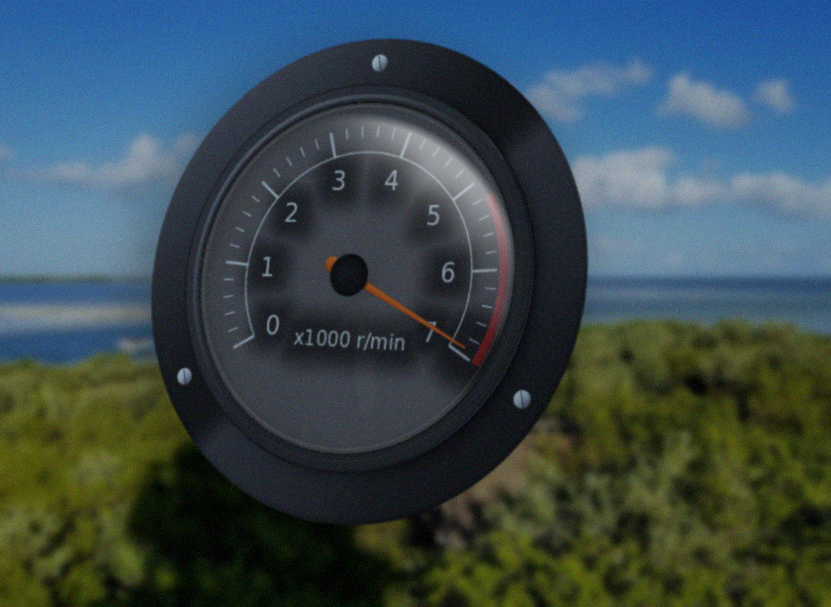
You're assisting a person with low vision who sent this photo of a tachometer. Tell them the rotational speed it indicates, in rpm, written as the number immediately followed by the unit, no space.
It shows 6900rpm
